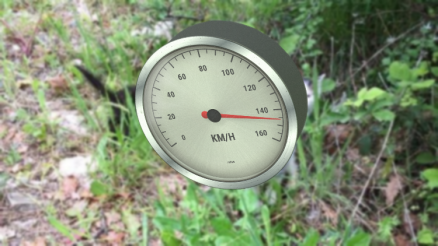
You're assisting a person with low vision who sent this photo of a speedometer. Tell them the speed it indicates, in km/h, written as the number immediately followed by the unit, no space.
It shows 145km/h
